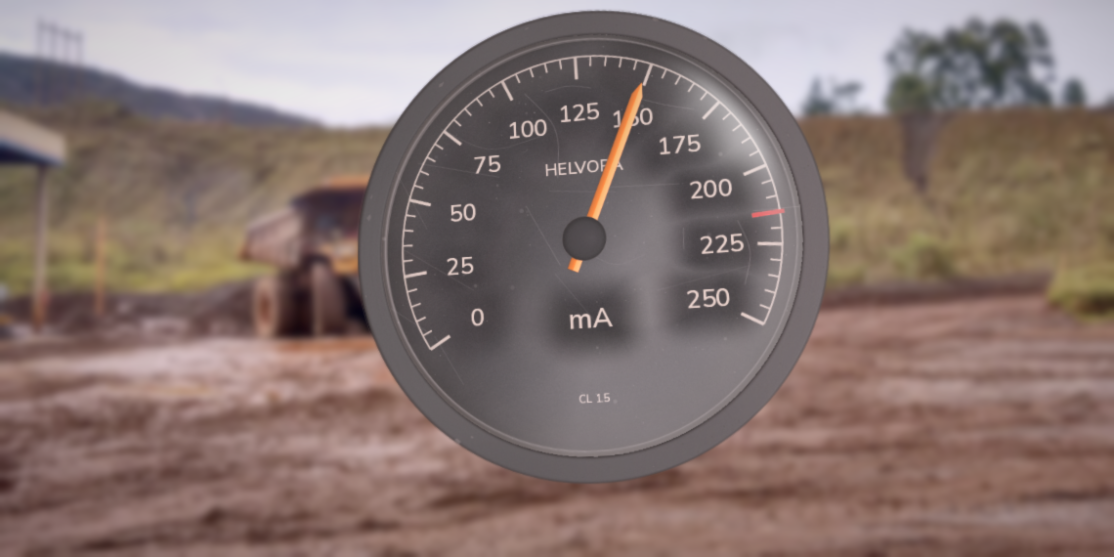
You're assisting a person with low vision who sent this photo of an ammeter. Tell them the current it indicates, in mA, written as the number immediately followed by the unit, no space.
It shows 150mA
